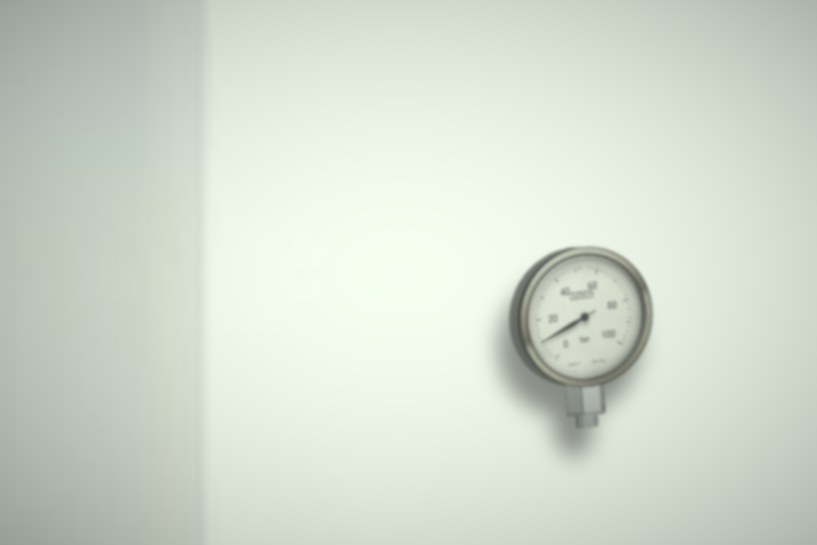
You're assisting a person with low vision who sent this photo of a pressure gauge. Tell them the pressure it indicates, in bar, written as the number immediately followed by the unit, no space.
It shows 10bar
